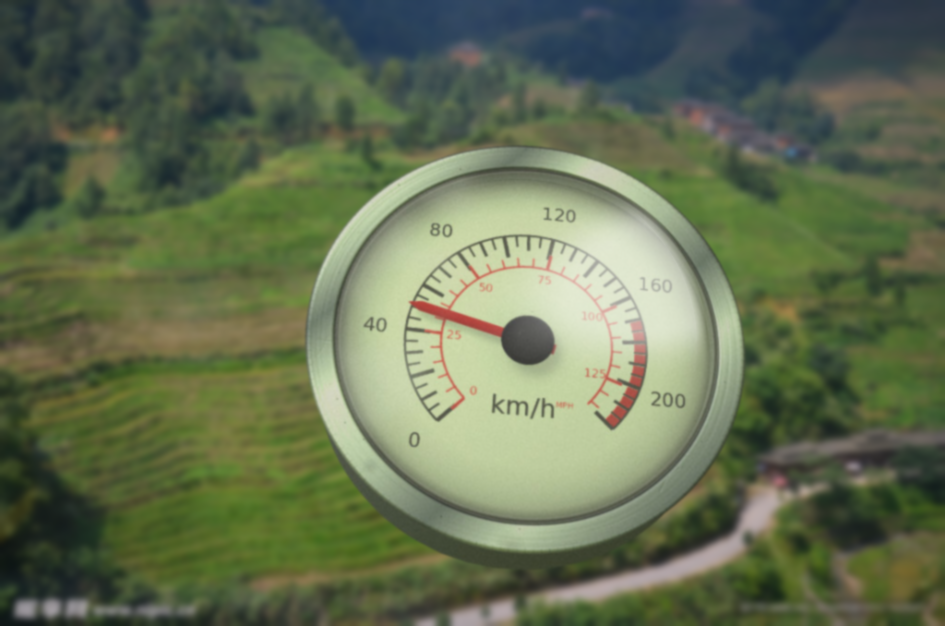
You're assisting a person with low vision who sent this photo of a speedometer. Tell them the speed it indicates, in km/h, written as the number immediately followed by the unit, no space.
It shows 50km/h
